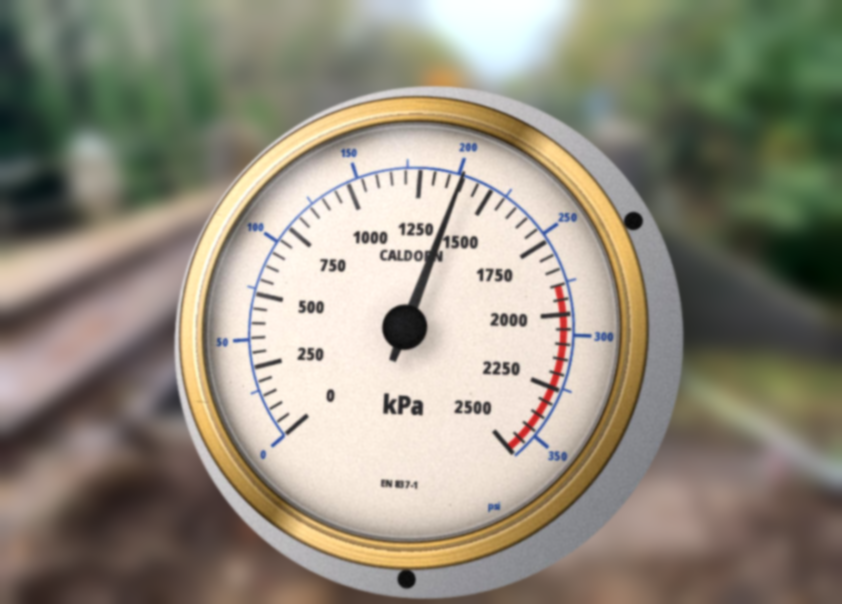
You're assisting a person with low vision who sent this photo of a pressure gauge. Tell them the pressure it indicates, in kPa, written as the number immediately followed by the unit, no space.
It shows 1400kPa
